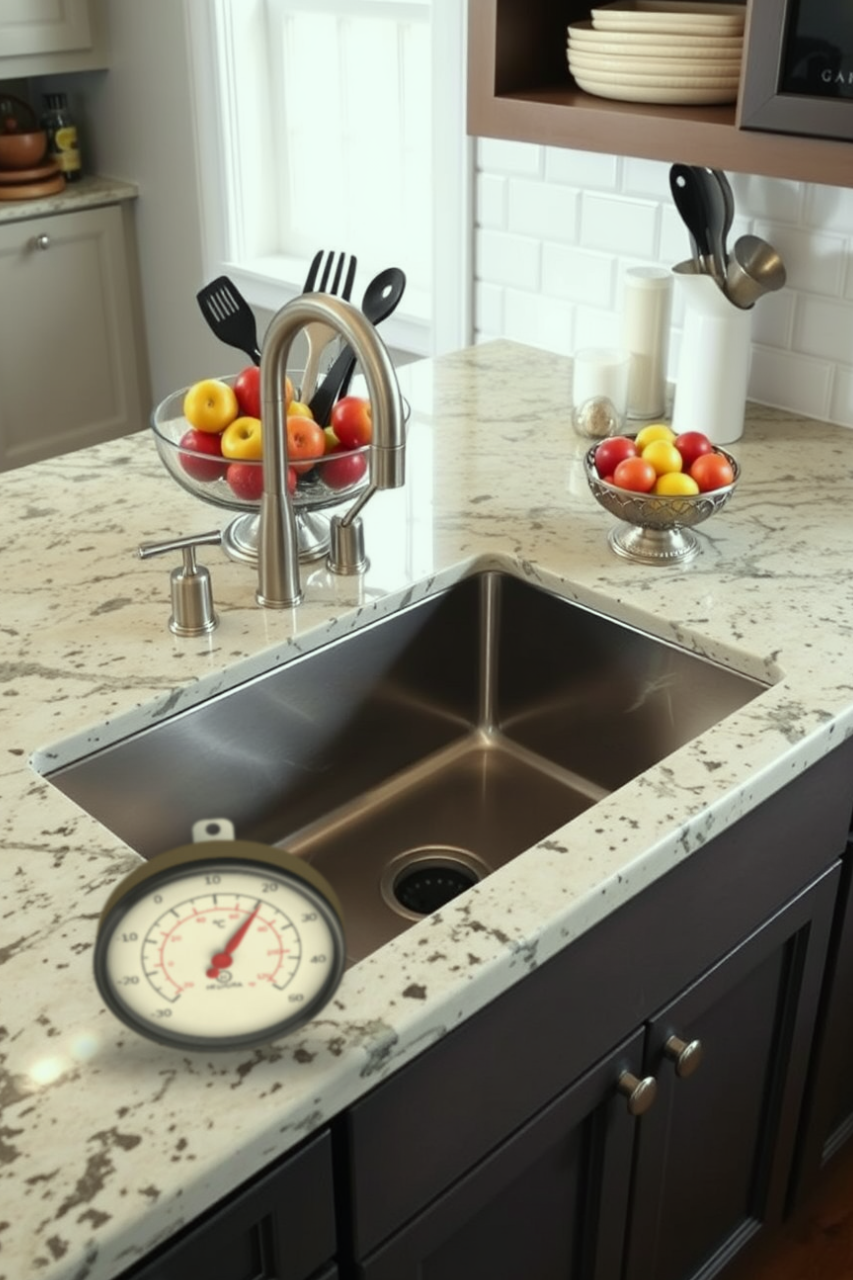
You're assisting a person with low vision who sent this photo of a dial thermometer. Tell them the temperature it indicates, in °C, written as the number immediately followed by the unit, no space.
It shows 20°C
